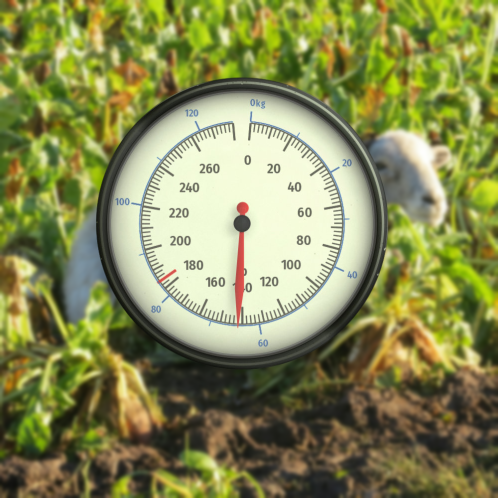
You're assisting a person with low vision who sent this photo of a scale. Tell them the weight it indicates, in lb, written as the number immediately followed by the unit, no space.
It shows 142lb
